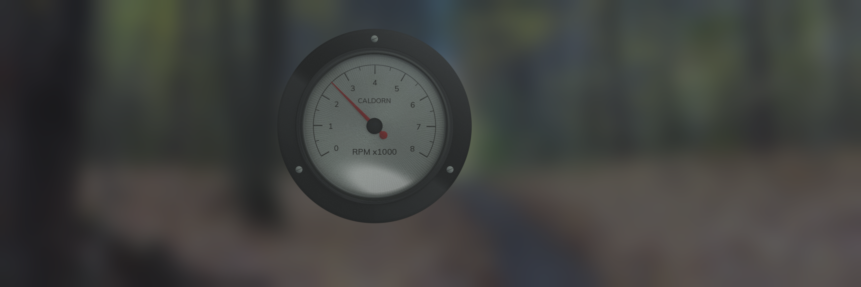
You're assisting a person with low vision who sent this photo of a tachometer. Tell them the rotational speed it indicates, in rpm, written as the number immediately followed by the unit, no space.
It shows 2500rpm
